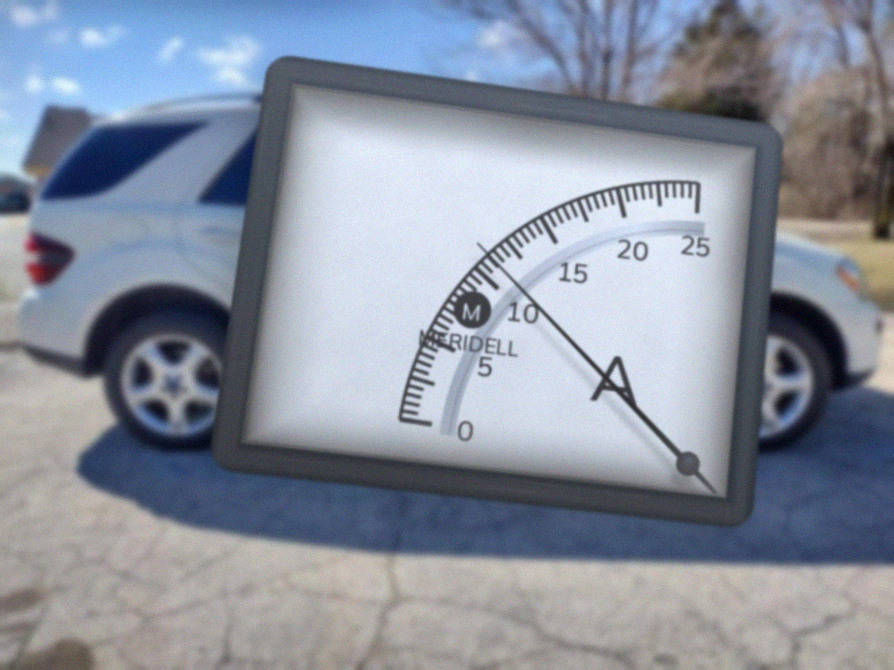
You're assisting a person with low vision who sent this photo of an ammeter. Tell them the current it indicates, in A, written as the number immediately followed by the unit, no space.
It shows 11A
